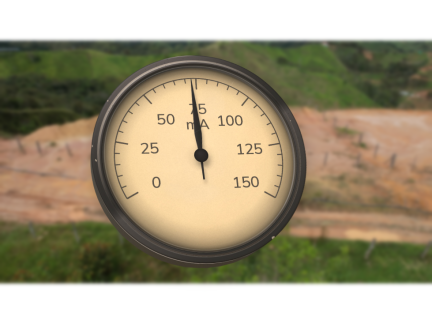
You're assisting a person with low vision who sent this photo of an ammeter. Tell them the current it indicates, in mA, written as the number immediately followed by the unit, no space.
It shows 72.5mA
